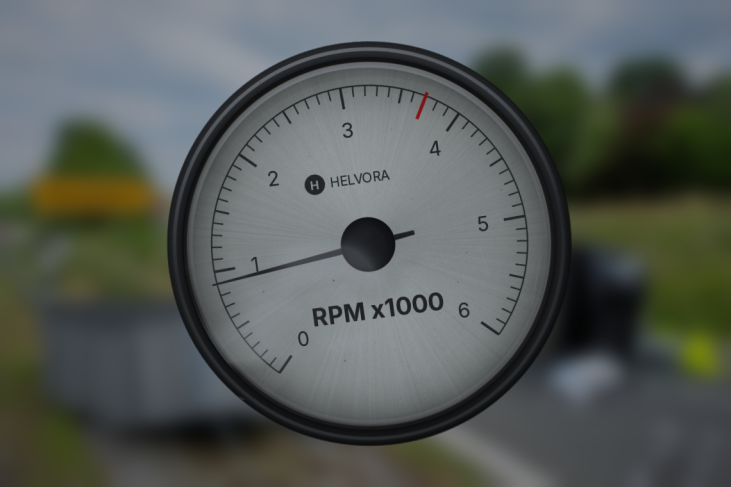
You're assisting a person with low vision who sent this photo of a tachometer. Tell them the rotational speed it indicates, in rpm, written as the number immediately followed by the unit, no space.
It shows 900rpm
